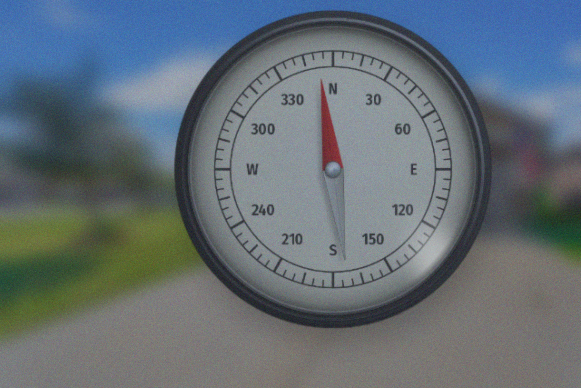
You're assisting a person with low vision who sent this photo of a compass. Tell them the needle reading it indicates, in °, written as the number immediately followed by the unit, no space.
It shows 352.5°
